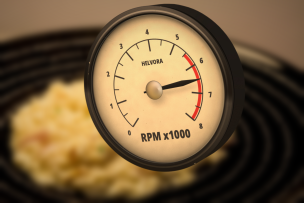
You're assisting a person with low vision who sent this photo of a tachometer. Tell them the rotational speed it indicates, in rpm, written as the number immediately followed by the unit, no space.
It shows 6500rpm
